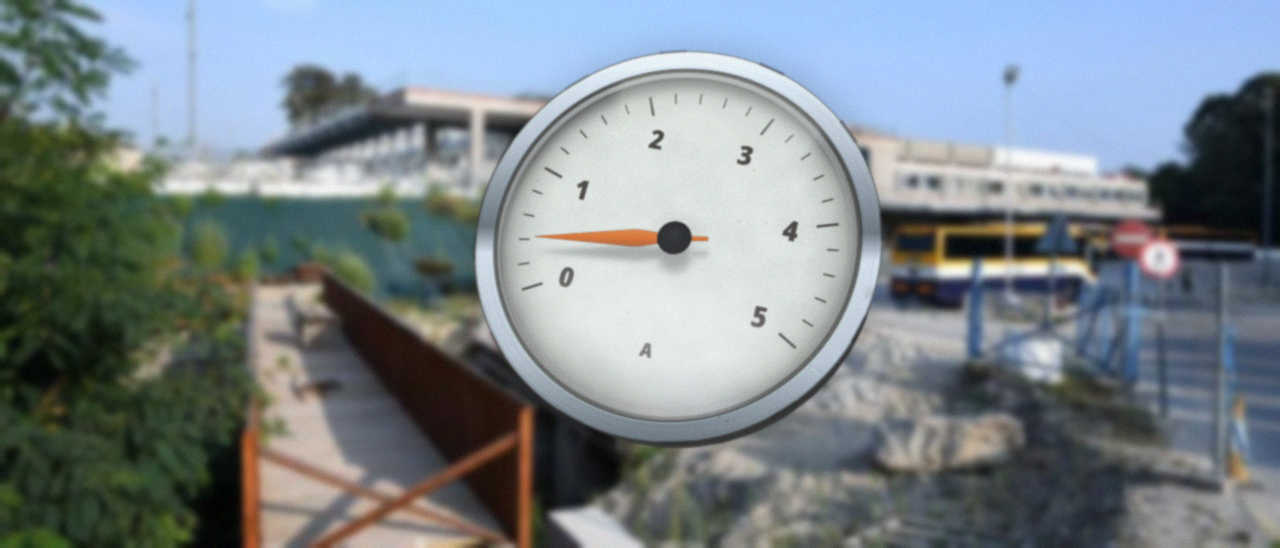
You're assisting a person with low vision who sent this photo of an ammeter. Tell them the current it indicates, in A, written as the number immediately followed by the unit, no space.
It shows 0.4A
